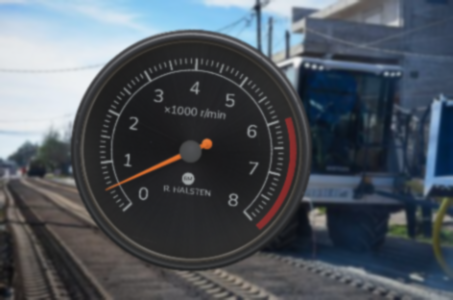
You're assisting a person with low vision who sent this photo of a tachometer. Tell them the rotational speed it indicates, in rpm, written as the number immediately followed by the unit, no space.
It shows 500rpm
